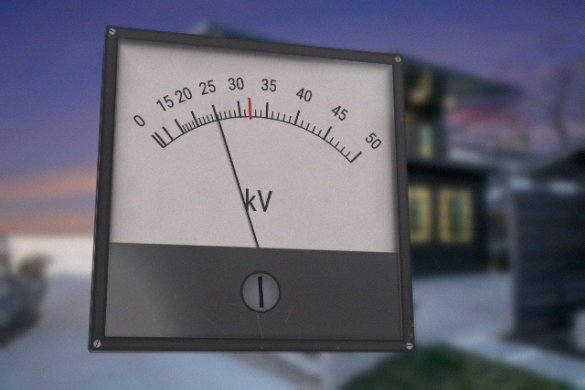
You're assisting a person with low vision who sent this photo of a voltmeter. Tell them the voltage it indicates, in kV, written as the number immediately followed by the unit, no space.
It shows 25kV
